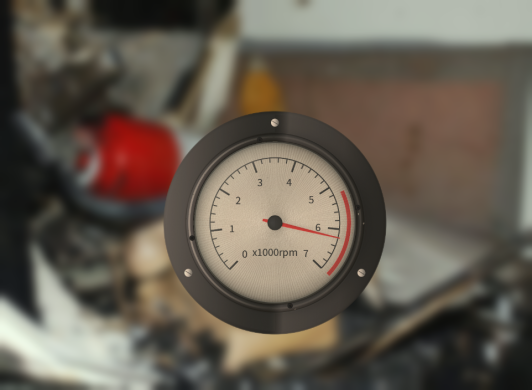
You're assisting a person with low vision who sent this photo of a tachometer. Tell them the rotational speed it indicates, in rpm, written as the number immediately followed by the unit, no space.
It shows 6200rpm
